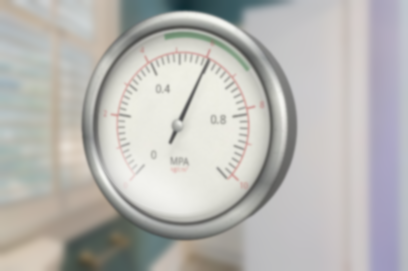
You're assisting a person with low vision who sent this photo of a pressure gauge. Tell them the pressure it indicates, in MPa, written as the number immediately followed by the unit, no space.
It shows 0.6MPa
